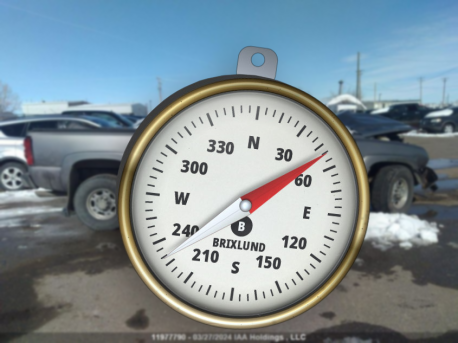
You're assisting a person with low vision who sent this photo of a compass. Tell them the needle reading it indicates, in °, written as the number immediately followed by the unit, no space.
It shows 50°
